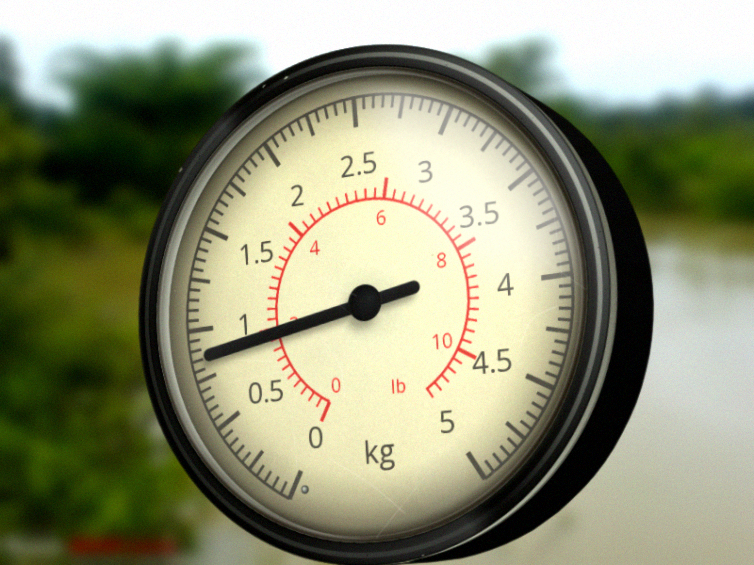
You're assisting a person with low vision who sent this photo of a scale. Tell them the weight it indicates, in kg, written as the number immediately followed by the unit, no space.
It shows 0.85kg
